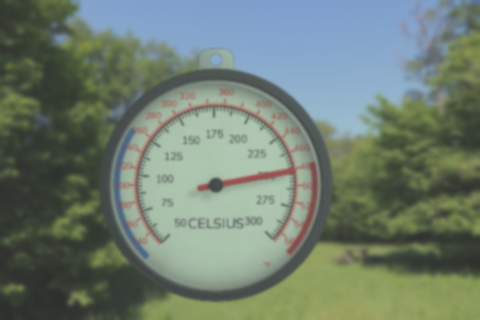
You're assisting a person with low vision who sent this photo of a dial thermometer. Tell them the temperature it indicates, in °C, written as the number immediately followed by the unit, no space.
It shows 250°C
